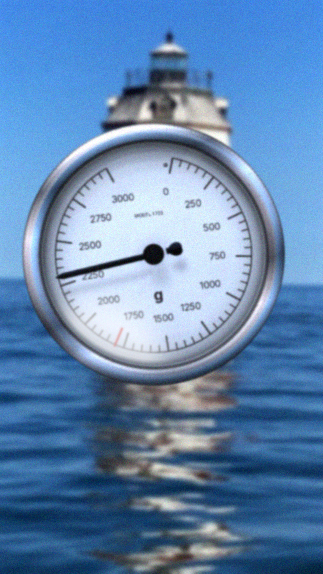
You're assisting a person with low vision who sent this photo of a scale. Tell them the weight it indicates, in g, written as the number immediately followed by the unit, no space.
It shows 2300g
